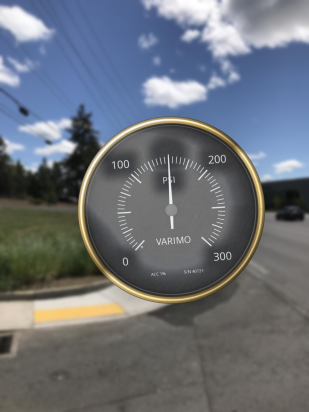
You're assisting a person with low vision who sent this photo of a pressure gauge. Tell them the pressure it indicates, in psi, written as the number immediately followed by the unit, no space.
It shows 150psi
